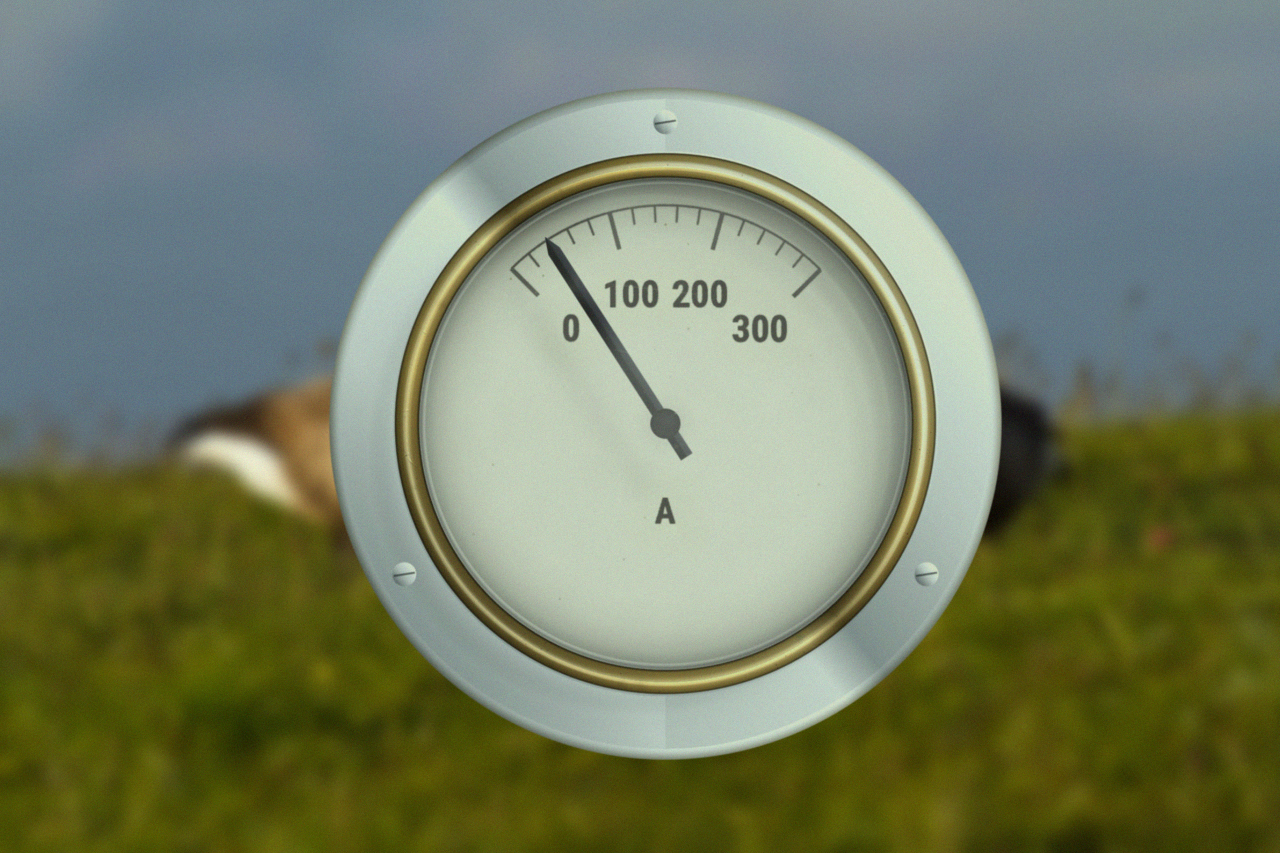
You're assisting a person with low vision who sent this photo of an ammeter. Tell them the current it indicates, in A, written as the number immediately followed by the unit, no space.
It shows 40A
